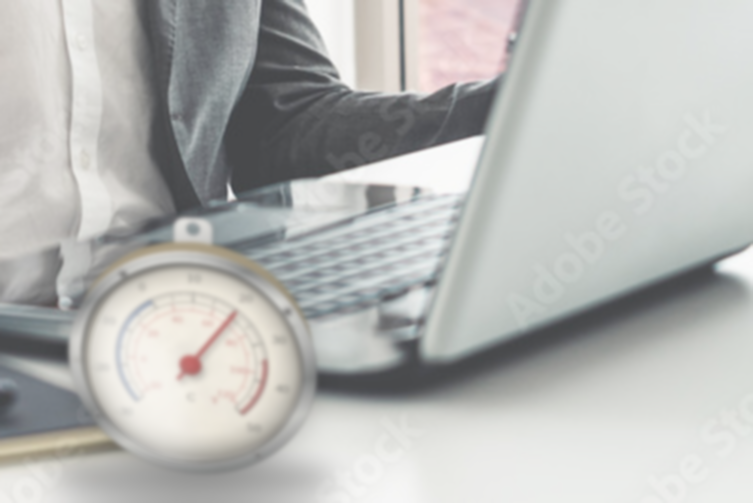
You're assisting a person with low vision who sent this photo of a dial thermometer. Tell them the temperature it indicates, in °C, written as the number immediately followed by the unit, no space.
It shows 20°C
